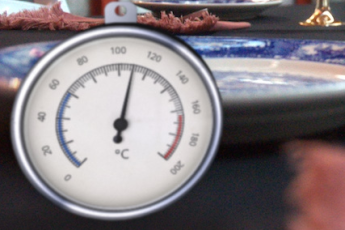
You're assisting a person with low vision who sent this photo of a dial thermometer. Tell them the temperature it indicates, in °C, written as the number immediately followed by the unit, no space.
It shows 110°C
